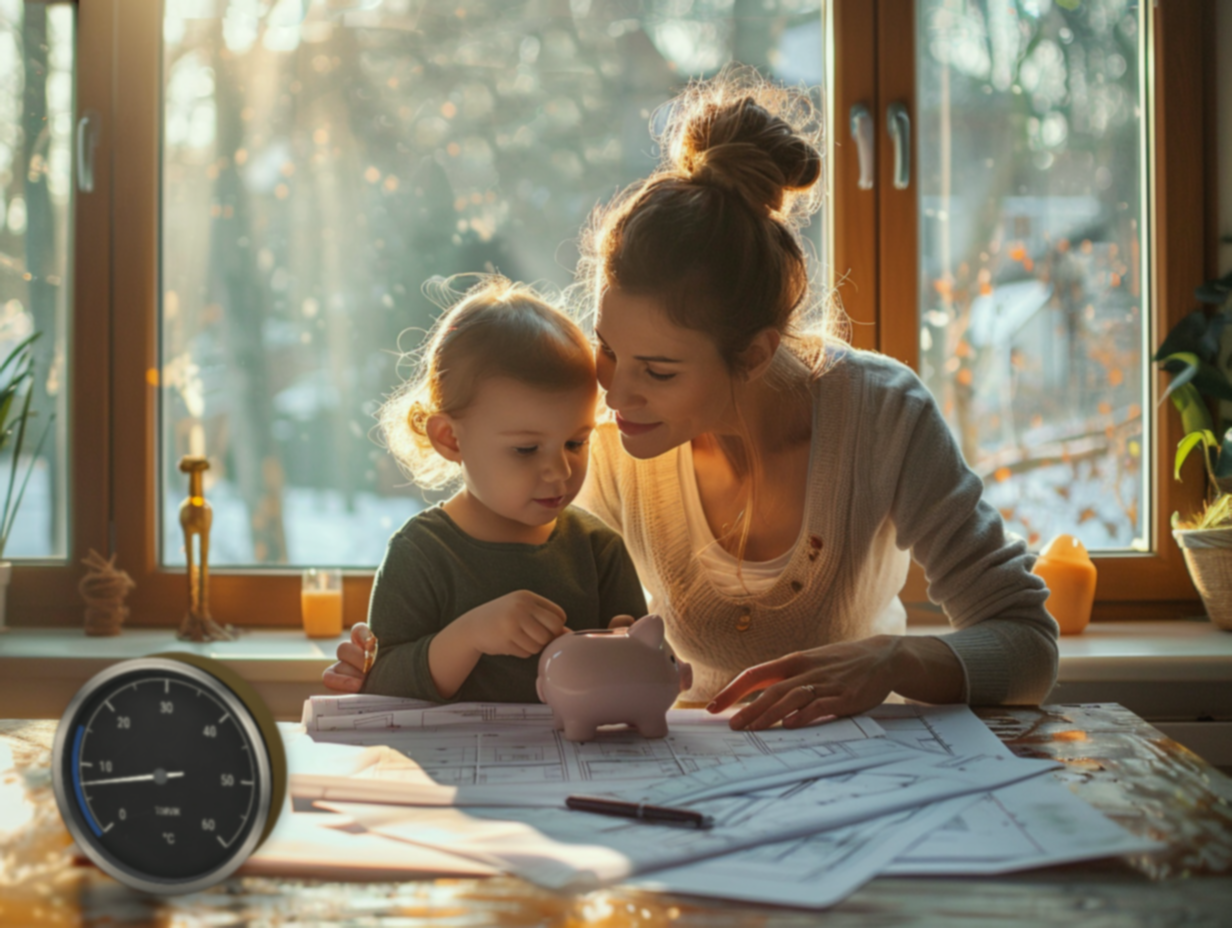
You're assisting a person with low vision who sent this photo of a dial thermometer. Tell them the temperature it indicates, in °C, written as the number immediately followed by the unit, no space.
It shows 7.5°C
